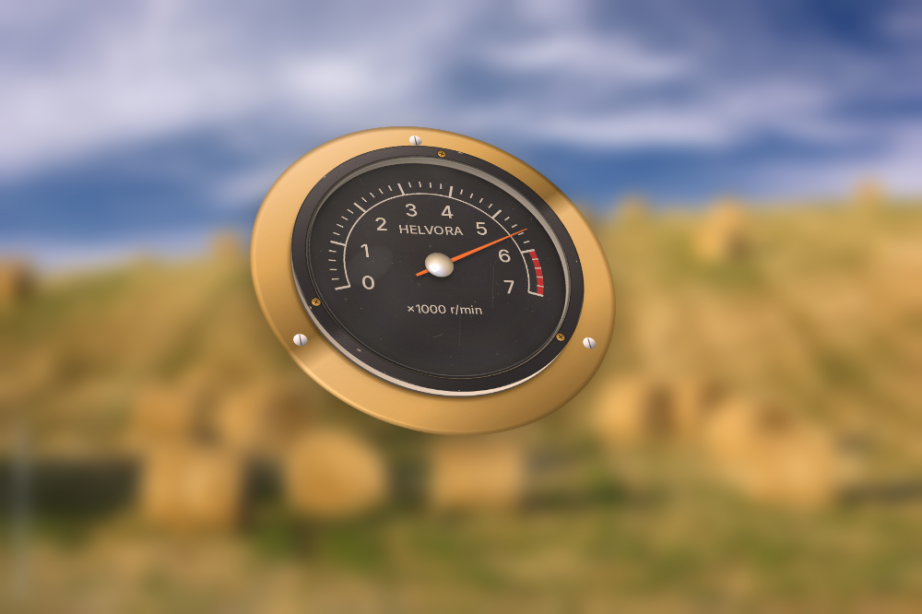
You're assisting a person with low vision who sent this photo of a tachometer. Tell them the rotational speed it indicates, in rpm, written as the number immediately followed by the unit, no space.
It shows 5600rpm
